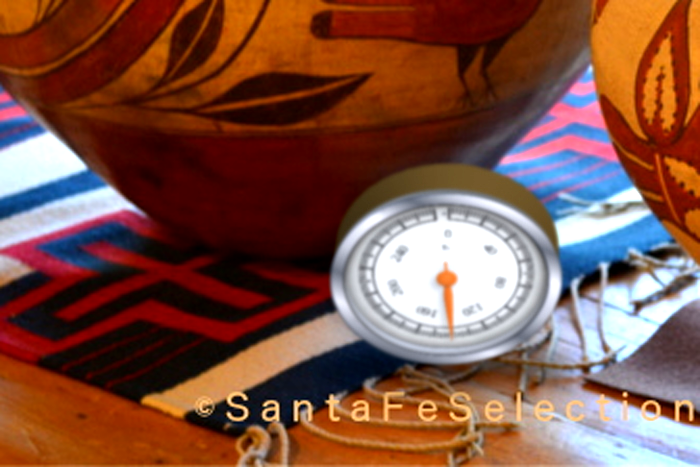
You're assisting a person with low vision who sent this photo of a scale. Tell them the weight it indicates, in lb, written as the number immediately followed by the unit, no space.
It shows 140lb
